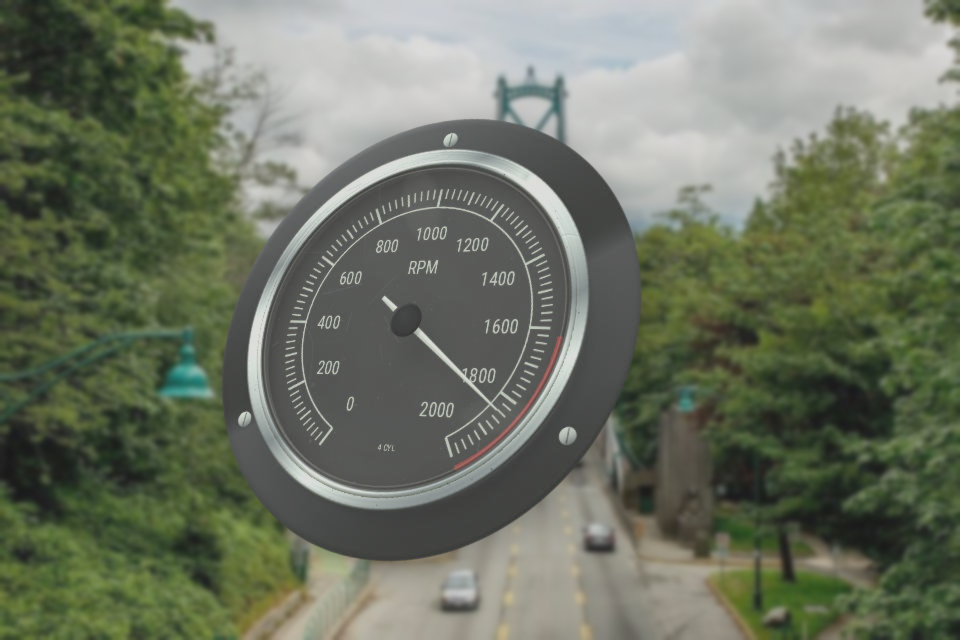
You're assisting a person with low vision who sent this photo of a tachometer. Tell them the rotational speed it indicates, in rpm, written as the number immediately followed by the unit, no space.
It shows 1840rpm
